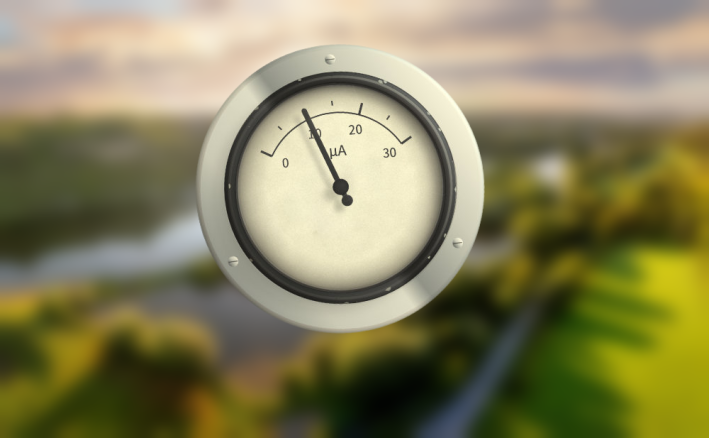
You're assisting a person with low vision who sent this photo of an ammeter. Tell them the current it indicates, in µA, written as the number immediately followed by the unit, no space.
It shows 10µA
